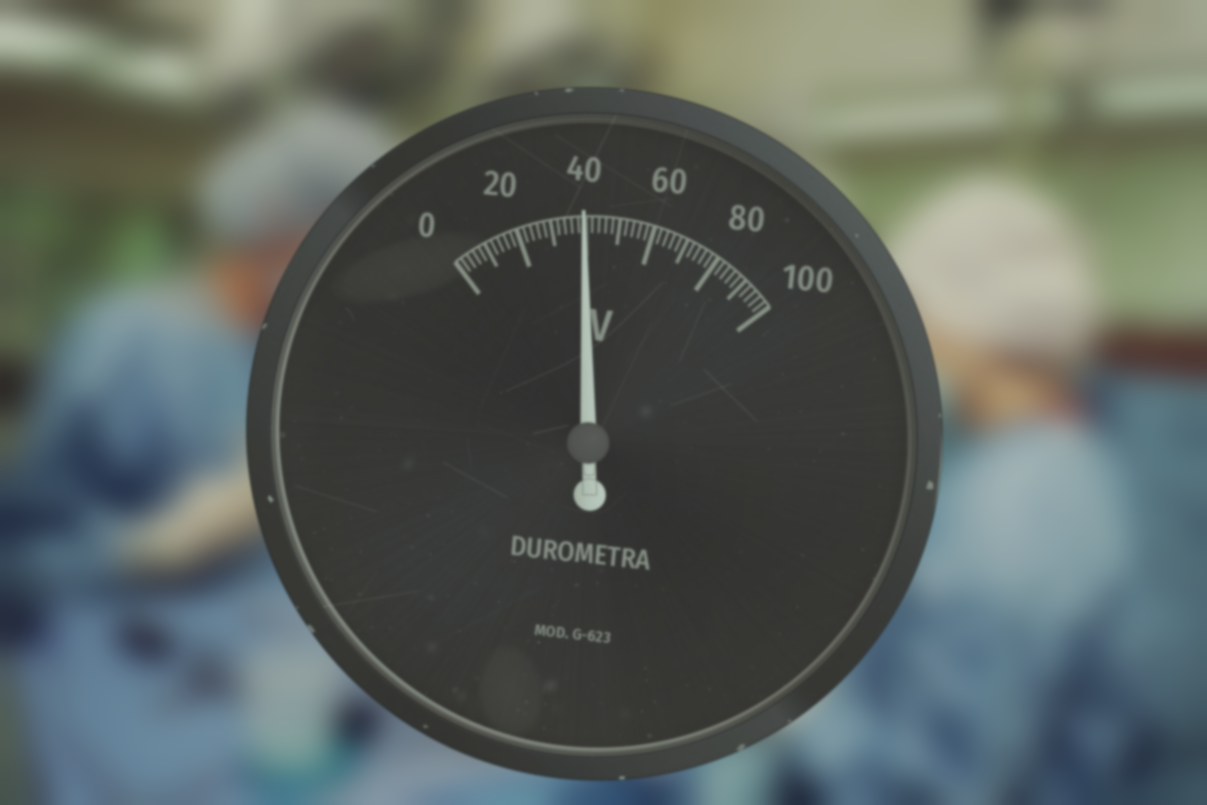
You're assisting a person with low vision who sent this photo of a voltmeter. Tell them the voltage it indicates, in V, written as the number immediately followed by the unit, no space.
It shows 40V
